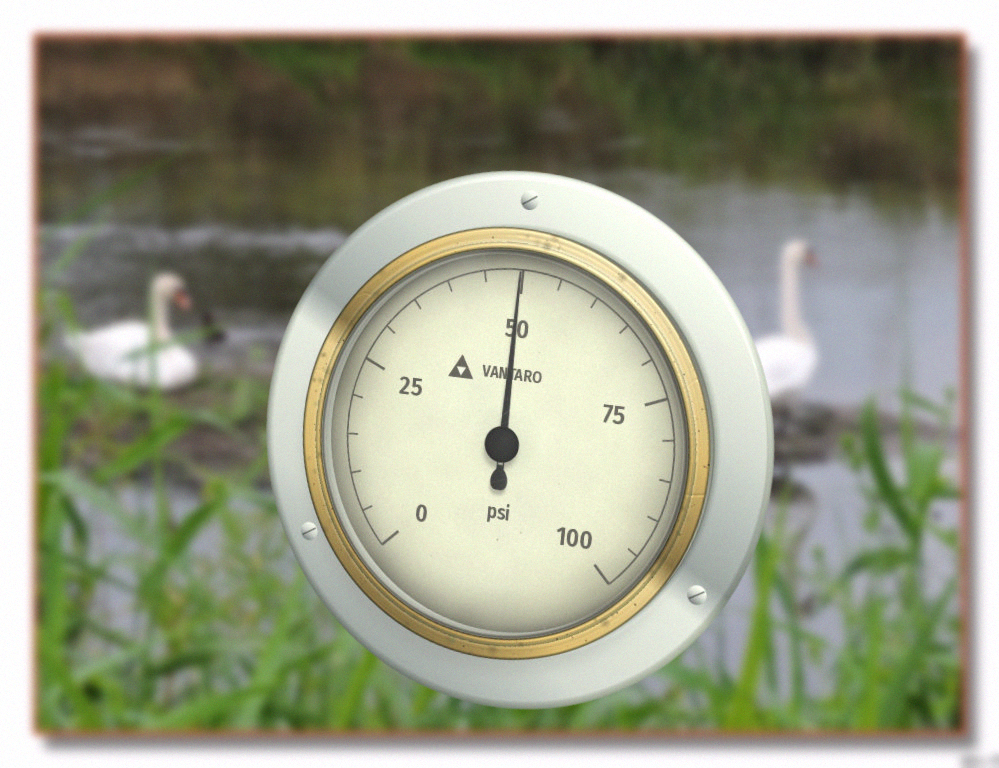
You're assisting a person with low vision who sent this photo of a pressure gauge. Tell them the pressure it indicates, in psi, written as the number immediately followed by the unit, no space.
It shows 50psi
